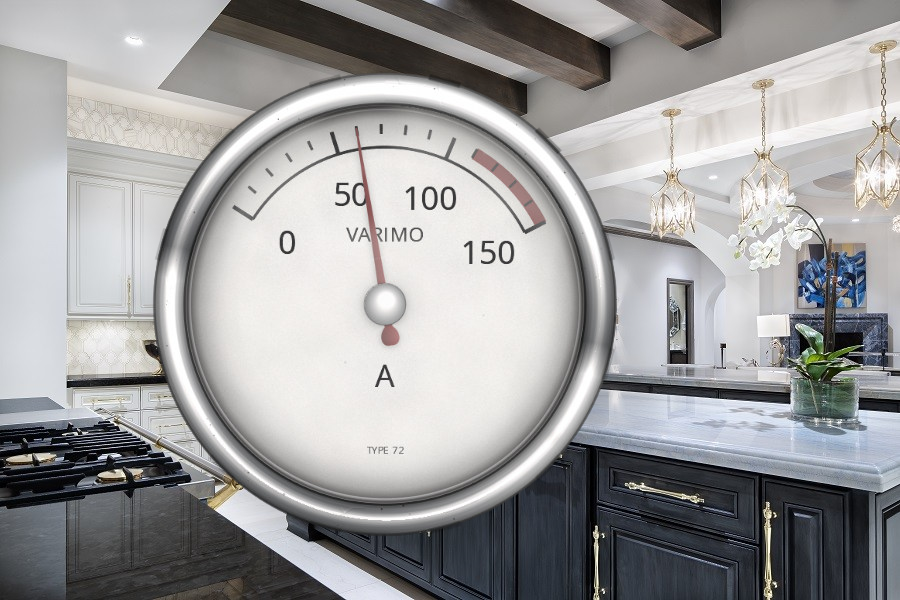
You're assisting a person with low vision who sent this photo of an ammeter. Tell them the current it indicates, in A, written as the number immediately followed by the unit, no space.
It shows 60A
